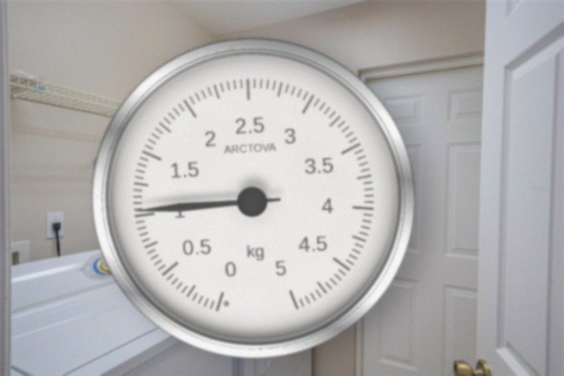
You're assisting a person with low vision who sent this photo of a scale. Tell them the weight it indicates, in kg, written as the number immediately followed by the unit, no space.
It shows 1.05kg
